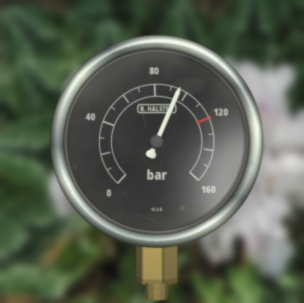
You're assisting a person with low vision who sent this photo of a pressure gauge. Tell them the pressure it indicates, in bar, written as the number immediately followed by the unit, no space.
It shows 95bar
